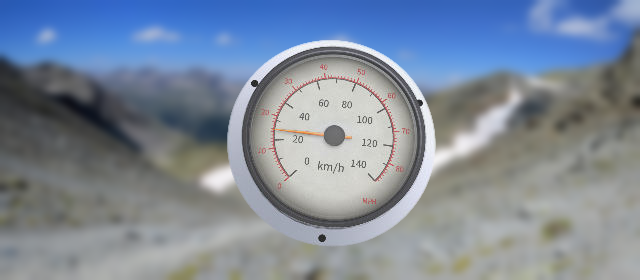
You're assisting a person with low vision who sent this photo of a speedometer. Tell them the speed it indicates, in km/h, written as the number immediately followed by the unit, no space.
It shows 25km/h
